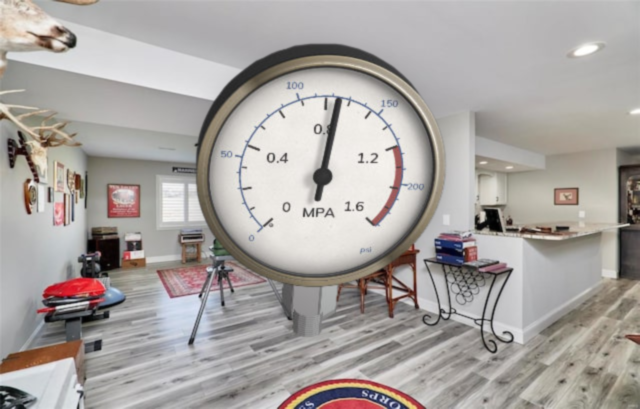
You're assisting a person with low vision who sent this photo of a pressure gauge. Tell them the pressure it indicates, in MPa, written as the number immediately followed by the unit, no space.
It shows 0.85MPa
